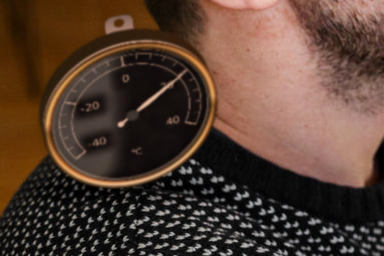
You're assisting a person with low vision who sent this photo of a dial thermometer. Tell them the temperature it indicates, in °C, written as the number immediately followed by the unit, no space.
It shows 20°C
